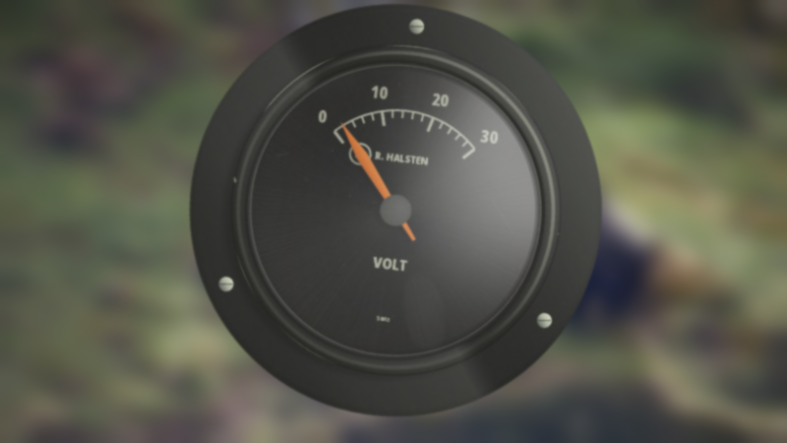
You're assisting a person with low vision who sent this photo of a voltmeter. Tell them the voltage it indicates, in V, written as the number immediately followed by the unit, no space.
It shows 2V
